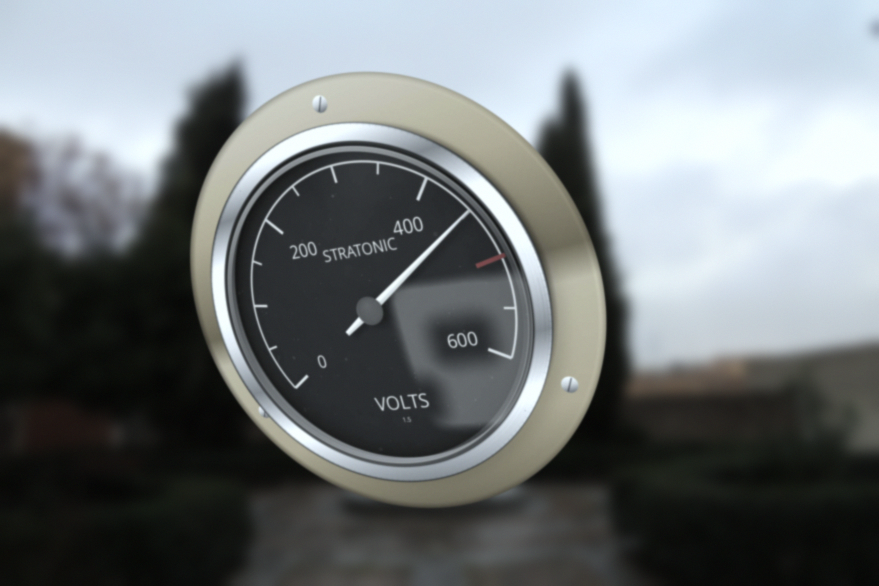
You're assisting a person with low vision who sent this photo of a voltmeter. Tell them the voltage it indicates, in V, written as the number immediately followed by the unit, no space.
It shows 450V
